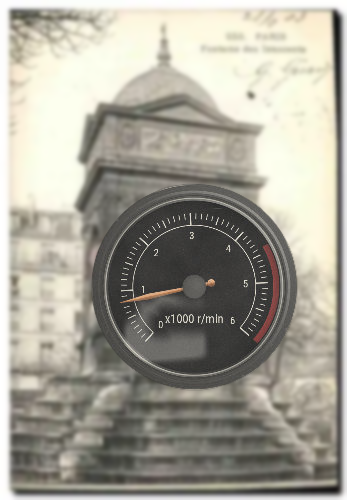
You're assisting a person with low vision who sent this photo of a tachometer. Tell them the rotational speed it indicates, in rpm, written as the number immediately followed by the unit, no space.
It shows 800rpm
